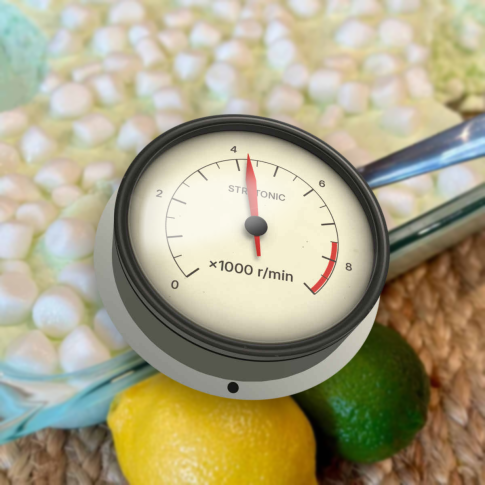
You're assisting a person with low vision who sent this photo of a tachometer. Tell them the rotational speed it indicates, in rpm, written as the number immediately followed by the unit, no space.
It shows 4250rpm
